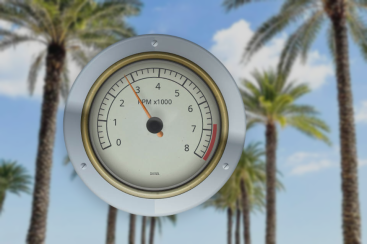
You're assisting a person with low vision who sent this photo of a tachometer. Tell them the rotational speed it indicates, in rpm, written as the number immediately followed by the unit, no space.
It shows 2800rpm
